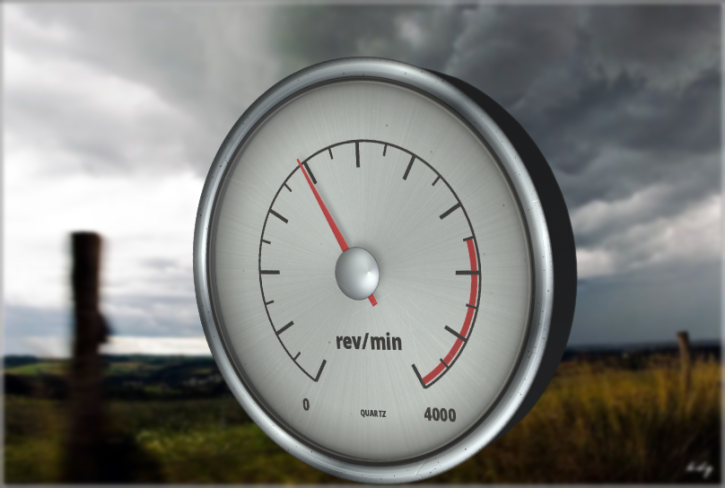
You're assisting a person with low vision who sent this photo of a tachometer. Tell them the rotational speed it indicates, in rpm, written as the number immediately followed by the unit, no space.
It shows 1600rpm
